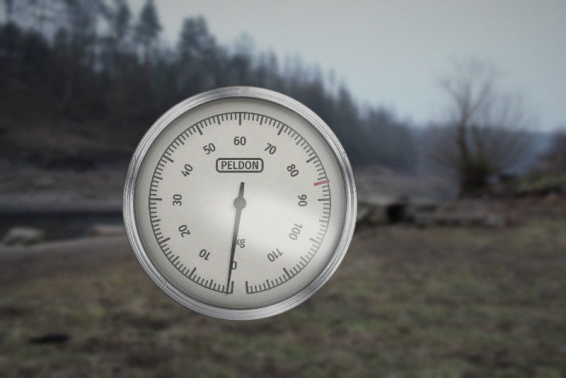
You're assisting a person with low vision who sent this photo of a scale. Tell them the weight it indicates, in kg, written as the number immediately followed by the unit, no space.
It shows 1kg
